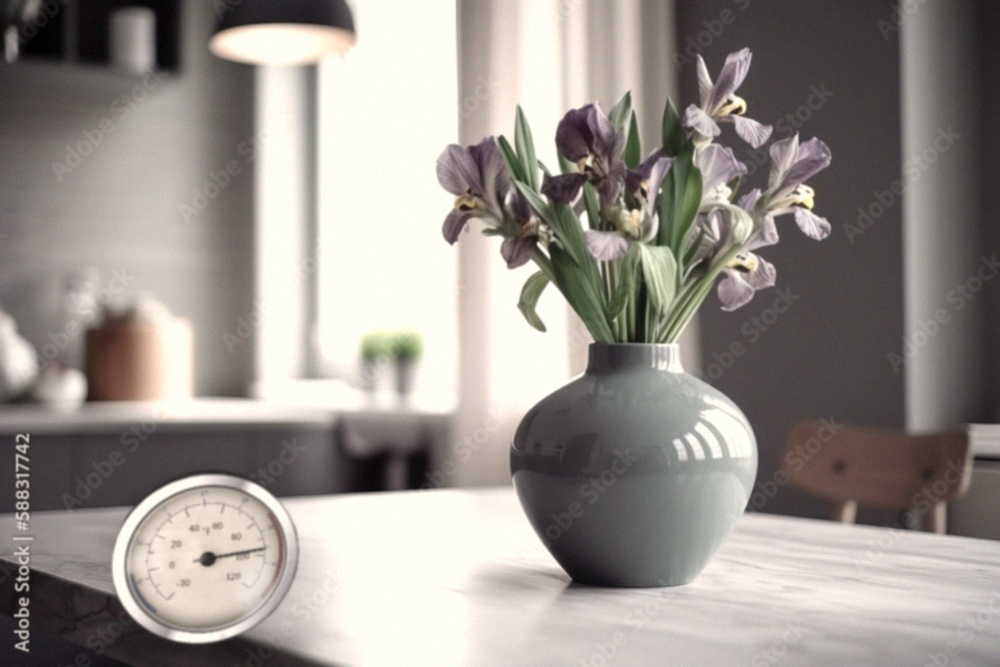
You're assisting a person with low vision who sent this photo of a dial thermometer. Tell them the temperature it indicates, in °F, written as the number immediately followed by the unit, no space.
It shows 95°F
